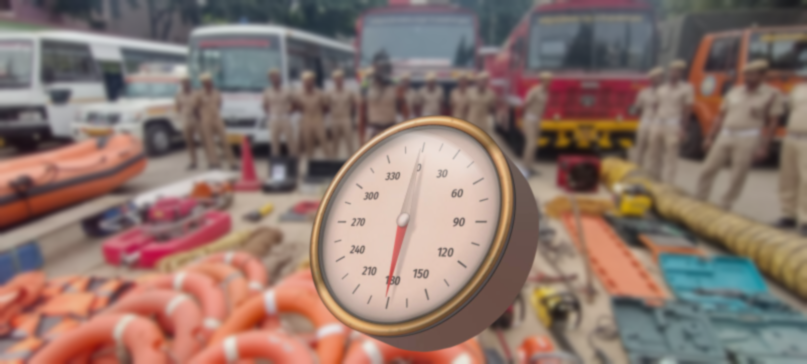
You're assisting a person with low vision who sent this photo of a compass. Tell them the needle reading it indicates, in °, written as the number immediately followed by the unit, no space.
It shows 180°
